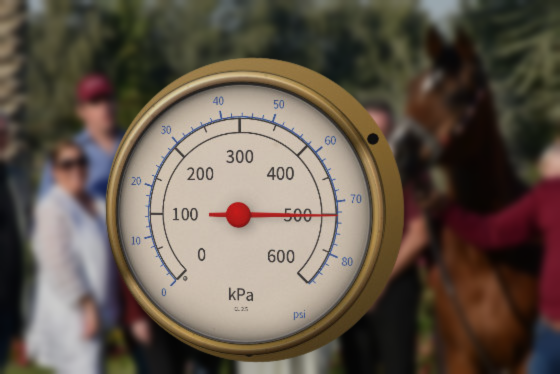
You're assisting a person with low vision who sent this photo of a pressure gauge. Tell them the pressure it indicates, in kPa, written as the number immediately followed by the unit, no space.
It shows 500kPa
